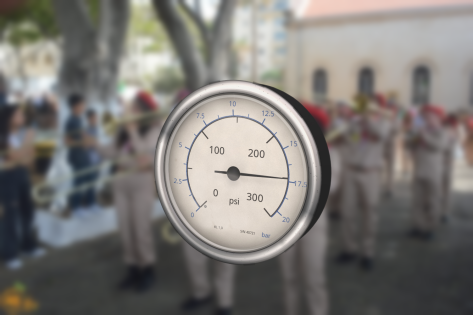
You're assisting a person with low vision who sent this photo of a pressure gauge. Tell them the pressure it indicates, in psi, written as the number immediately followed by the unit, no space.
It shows 250psi
